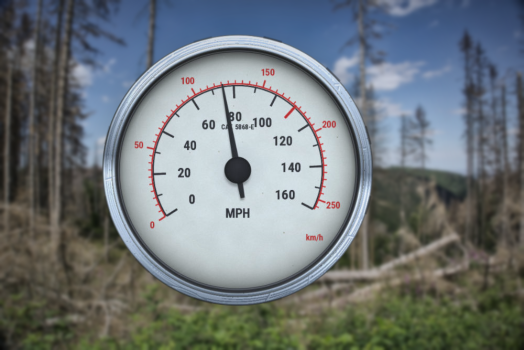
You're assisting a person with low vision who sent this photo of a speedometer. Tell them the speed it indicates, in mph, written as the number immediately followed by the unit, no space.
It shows 75mph
